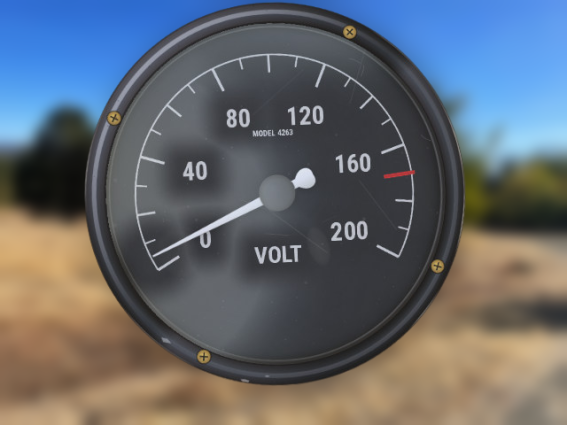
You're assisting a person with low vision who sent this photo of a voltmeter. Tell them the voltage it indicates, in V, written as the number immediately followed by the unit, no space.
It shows 5V
